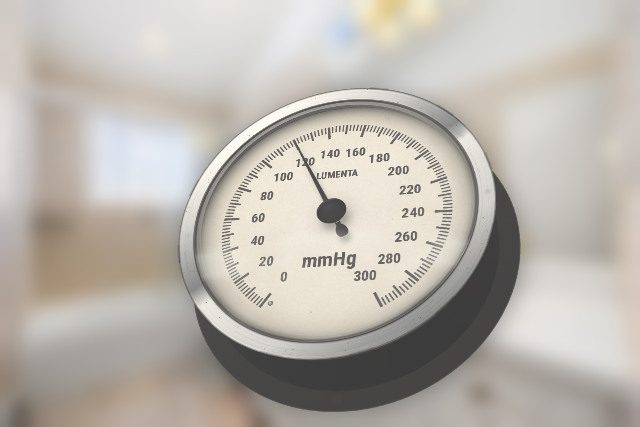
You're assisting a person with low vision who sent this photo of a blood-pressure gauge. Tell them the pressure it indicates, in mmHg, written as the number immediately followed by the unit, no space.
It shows 120mmHg
